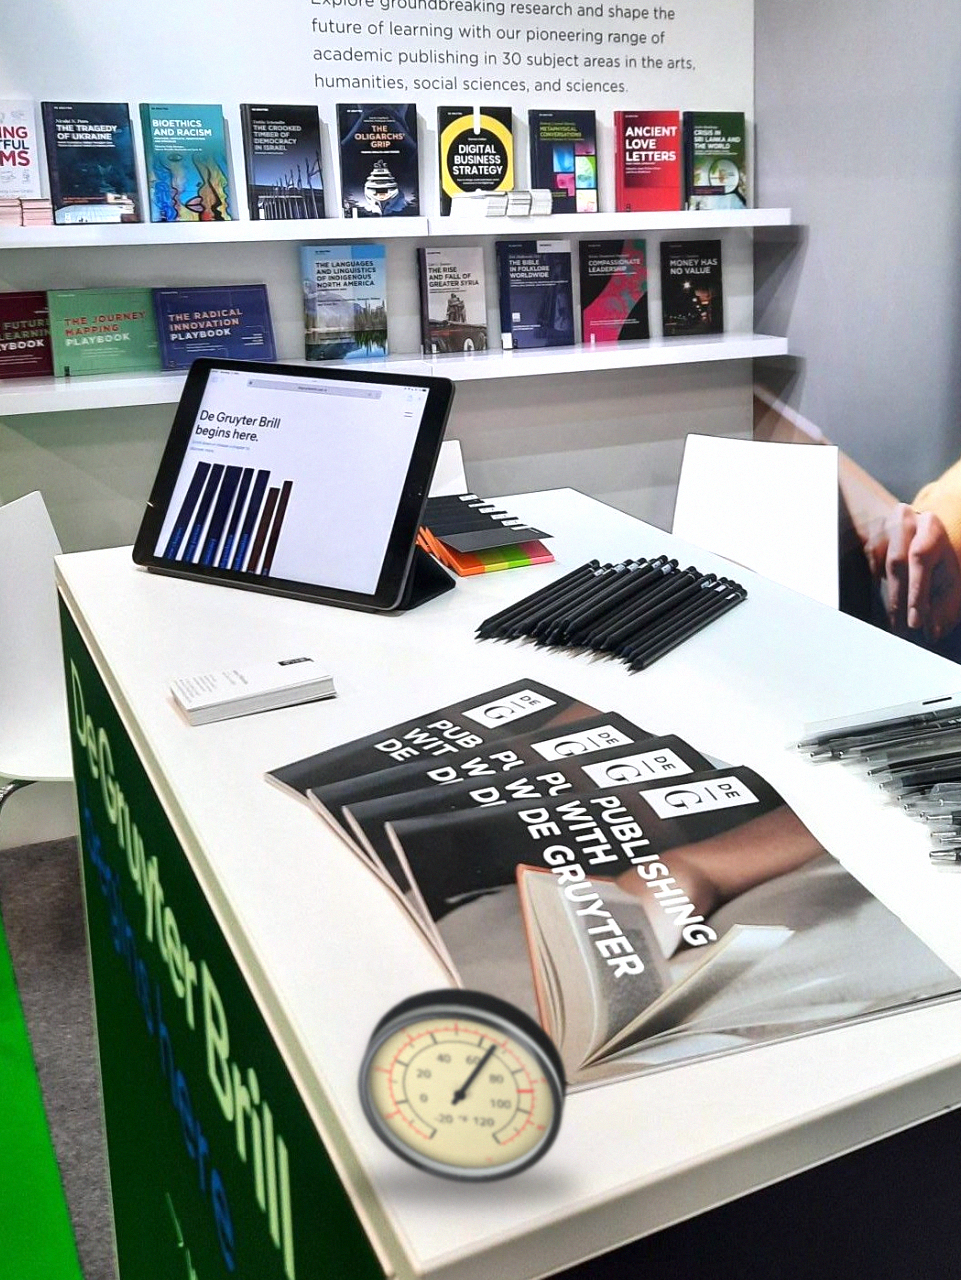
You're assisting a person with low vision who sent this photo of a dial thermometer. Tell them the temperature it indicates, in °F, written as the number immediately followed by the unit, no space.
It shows 65°F
